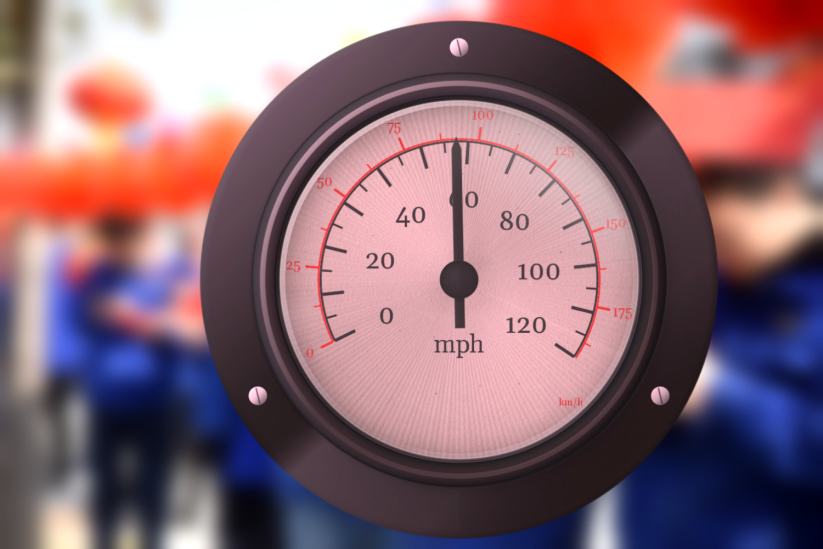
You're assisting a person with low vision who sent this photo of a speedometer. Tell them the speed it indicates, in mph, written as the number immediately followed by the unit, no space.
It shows 57.5mph
